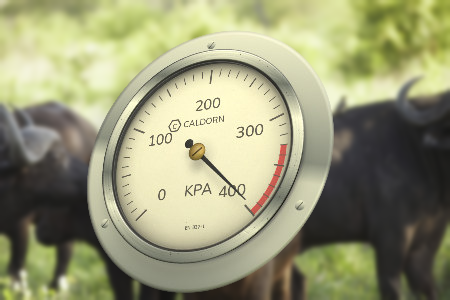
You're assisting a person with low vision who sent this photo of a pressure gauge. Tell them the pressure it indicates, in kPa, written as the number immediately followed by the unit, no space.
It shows 395kPa
